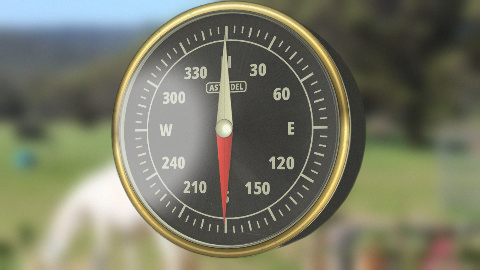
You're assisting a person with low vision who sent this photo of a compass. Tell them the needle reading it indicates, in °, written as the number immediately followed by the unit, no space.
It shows 180°
